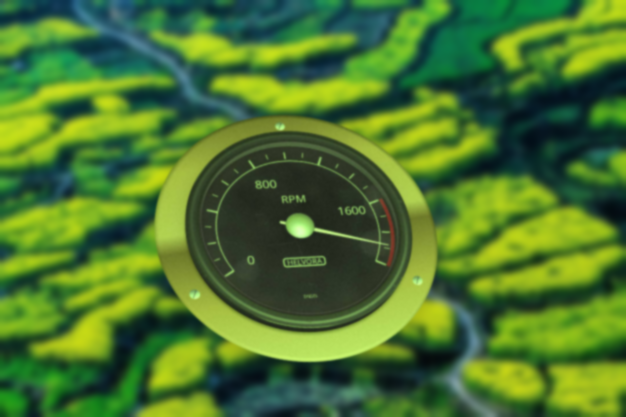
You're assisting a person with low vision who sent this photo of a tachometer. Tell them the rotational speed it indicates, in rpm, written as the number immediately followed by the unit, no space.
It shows 1900rpm
